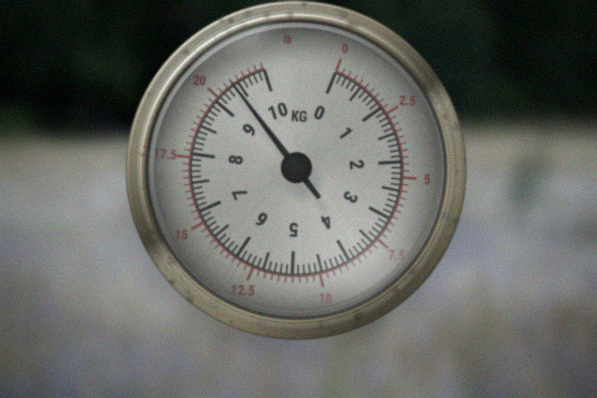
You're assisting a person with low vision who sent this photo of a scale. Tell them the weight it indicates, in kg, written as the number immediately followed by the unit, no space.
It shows 9.4kg
